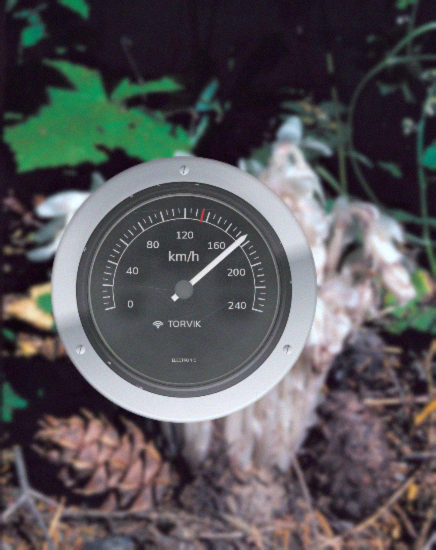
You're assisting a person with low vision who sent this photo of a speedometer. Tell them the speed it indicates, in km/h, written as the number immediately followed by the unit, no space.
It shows 175km/h
